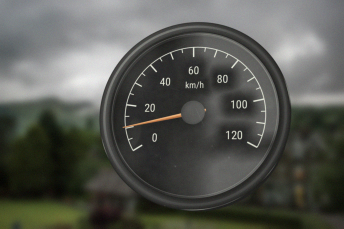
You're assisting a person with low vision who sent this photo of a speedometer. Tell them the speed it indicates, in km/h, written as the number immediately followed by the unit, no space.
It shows 10km/h
